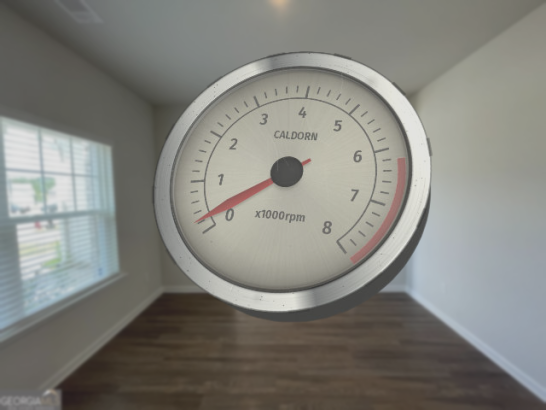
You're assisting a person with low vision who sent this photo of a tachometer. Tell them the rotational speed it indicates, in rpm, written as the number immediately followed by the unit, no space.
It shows 200rpm
